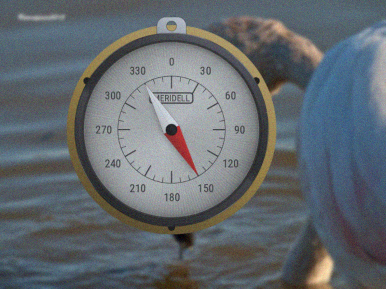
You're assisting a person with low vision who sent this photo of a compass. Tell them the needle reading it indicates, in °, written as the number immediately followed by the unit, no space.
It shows 150°
